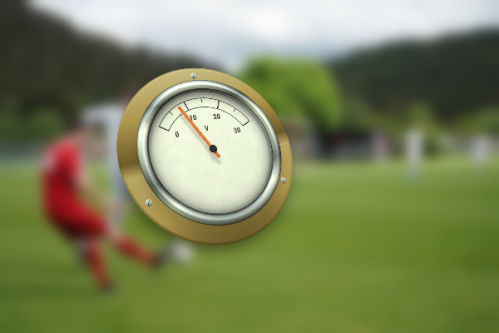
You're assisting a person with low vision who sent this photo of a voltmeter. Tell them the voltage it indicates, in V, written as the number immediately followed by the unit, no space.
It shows 7.5V
